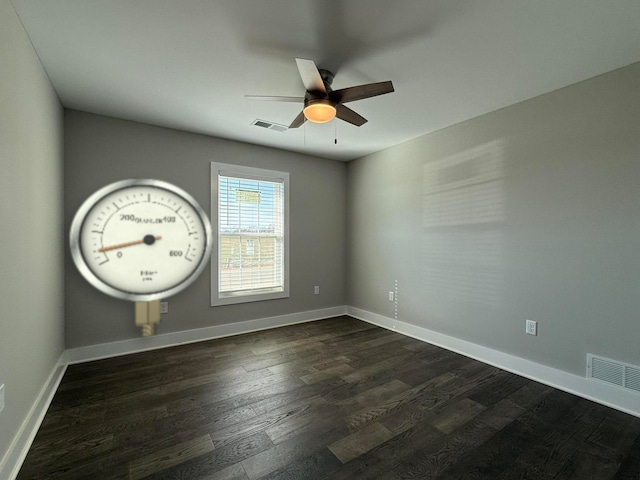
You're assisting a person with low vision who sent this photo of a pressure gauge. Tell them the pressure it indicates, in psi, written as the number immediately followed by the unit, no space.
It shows 40psi
